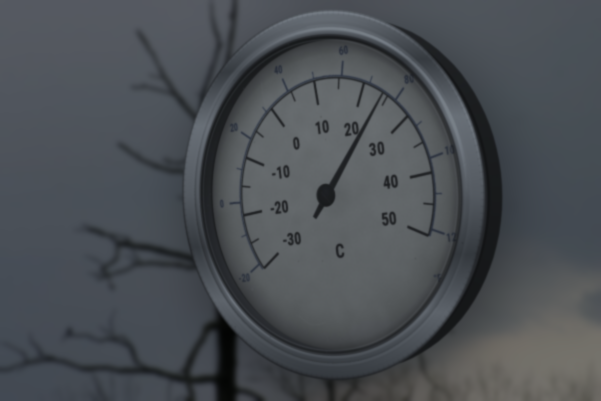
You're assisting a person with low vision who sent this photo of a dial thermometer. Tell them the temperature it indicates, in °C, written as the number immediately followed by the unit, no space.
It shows 25°C
